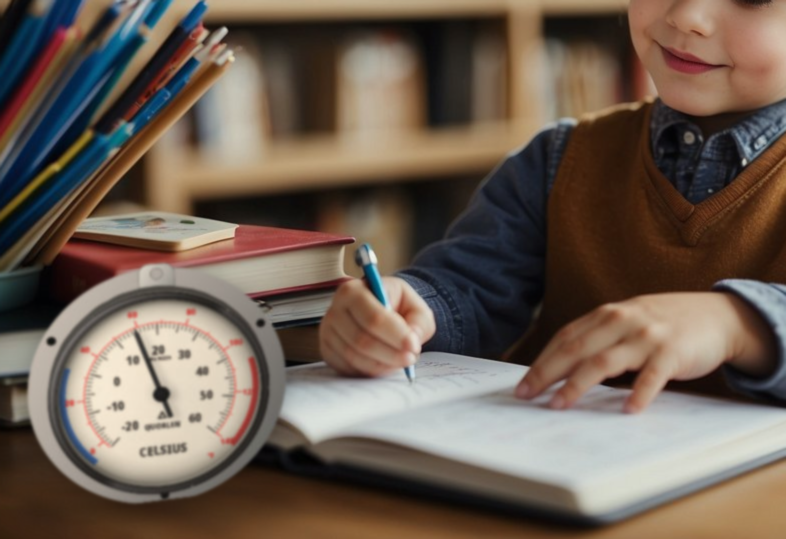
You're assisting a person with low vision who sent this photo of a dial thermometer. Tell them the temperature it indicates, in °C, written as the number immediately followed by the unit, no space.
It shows 15°C
